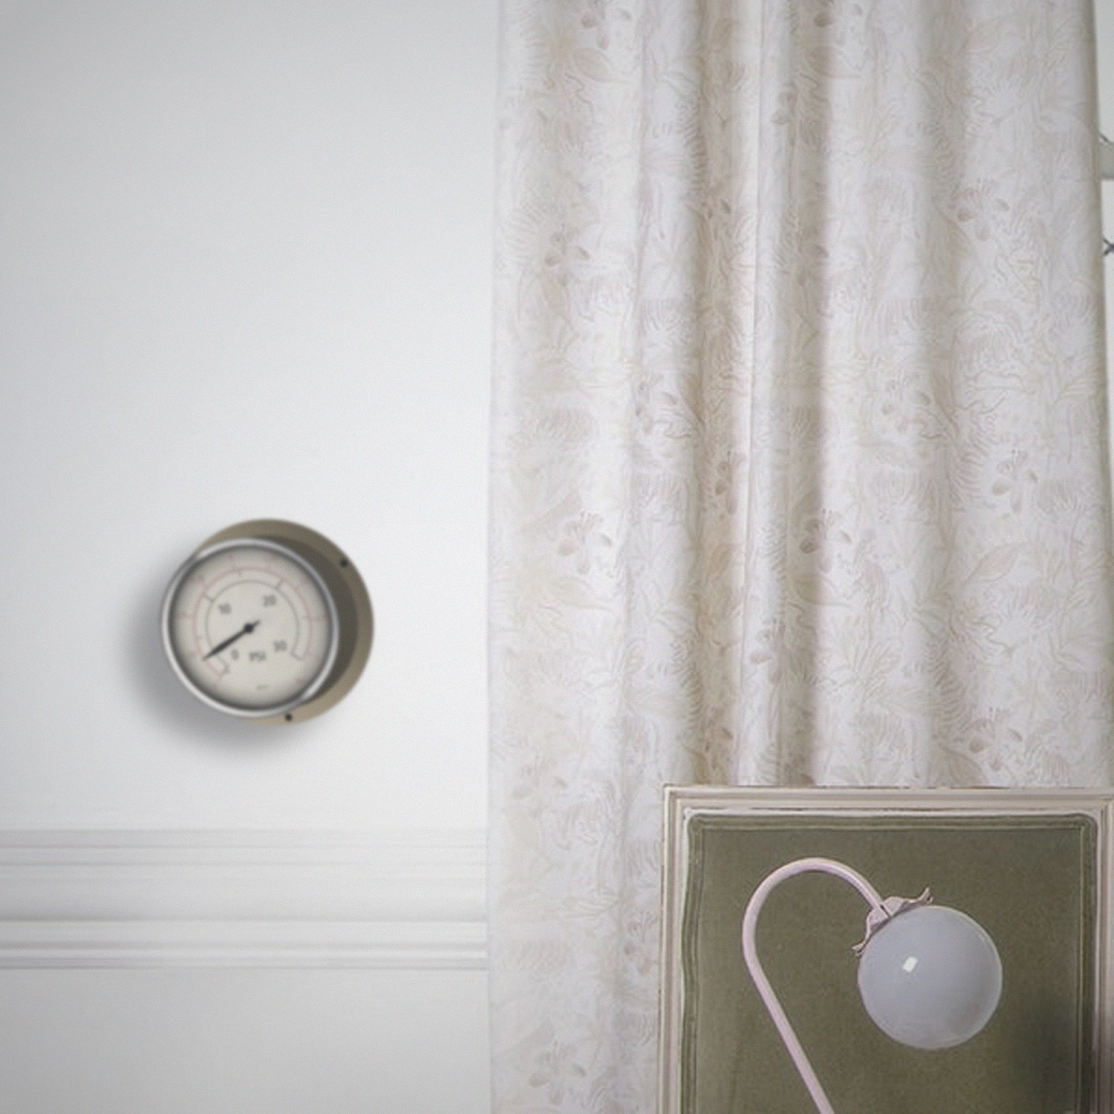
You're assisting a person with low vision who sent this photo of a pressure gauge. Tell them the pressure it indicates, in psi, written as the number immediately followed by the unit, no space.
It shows 2.5psi
